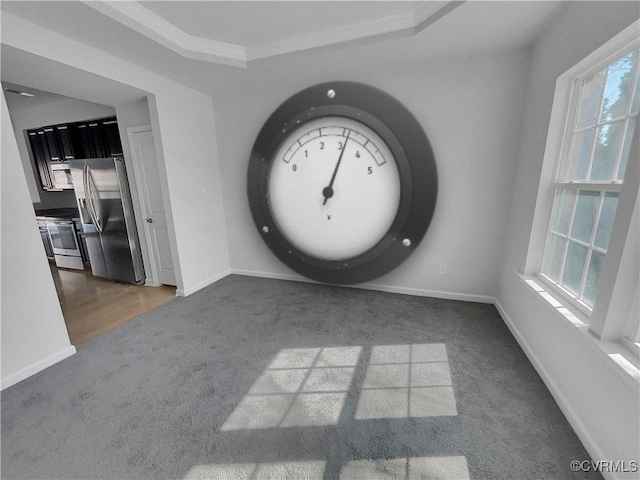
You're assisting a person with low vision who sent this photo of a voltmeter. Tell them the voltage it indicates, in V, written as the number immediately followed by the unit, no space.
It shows 3.25V
